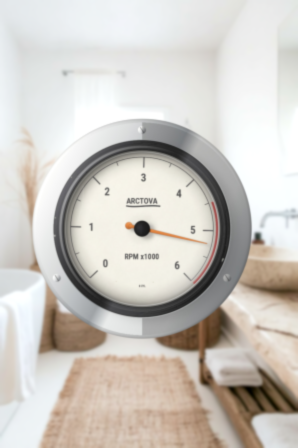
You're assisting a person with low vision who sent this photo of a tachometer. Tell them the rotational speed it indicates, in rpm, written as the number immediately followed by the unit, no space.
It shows 5250rpm
